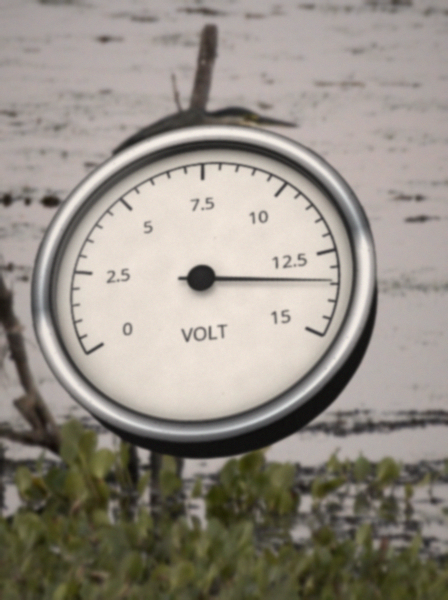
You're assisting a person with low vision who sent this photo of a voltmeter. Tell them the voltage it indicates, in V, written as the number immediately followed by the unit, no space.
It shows 13.5V
